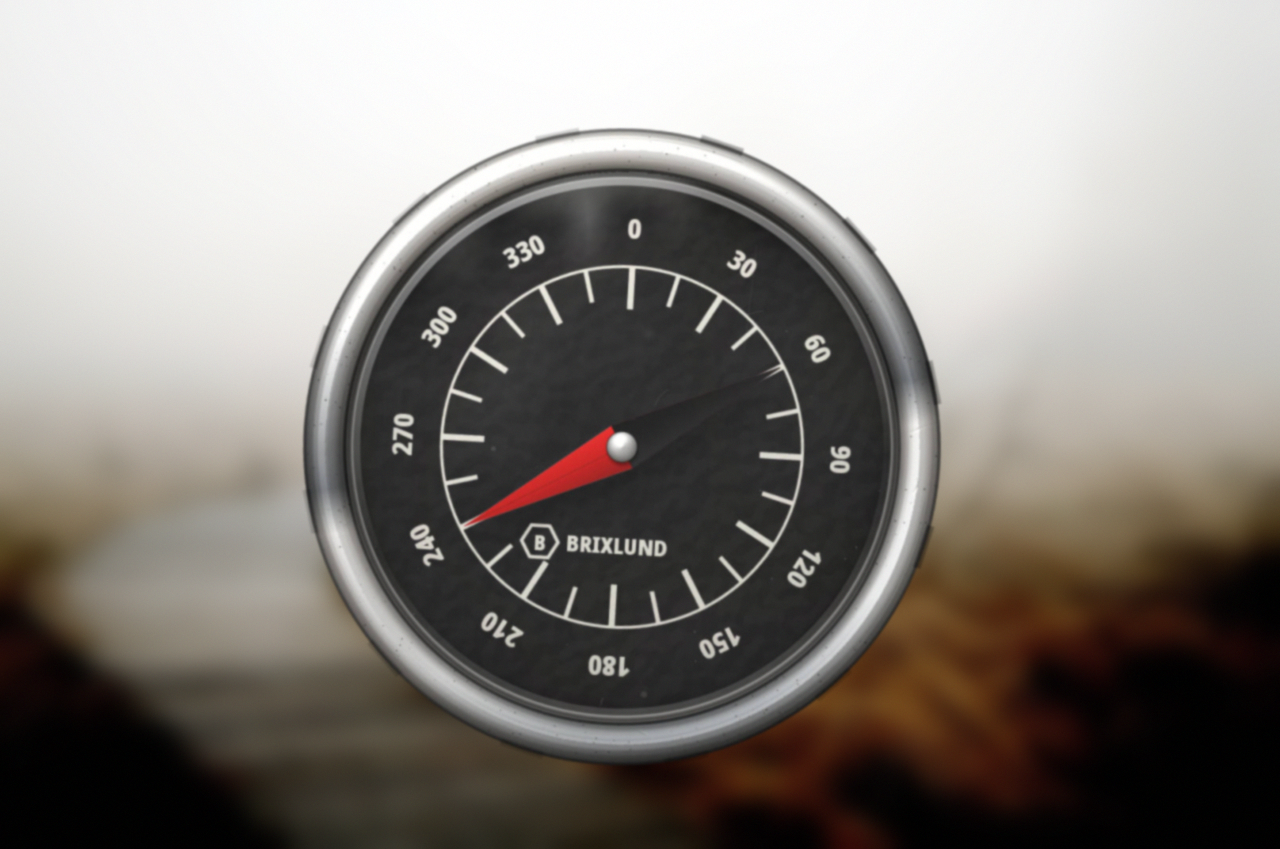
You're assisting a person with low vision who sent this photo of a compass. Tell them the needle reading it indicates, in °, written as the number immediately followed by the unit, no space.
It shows 240°
